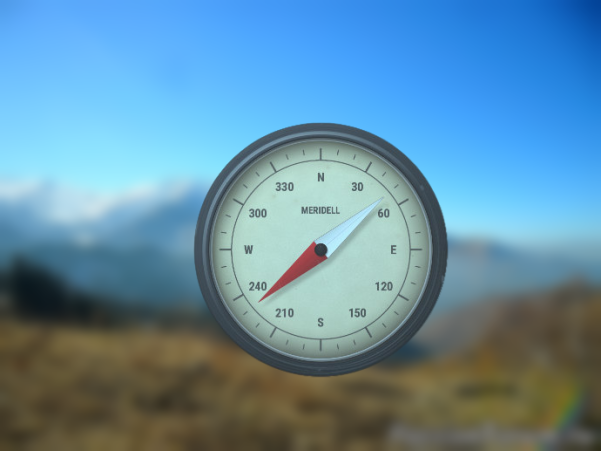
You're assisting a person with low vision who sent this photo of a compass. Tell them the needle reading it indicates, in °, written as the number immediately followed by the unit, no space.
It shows 230°
